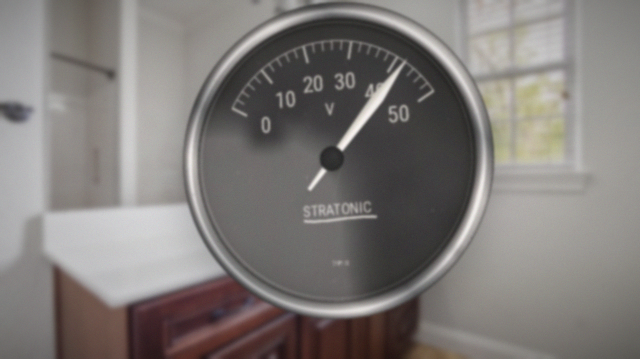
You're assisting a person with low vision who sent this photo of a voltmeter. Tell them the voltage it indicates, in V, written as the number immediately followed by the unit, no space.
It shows 42V
